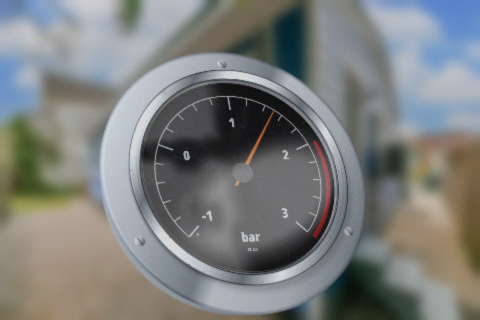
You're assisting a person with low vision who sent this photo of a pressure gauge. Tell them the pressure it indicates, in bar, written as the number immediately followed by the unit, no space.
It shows 1.5bar
